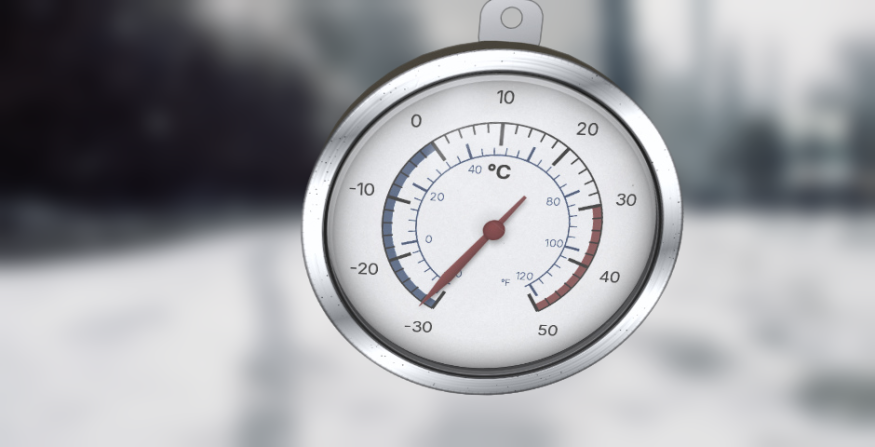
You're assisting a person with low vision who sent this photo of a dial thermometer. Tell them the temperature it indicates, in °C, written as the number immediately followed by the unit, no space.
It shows -28°C
